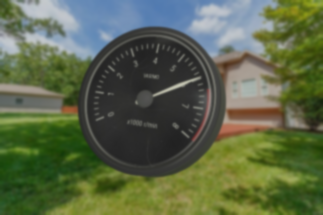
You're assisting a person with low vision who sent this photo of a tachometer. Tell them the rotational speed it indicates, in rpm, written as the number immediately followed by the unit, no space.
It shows 6000rpm
